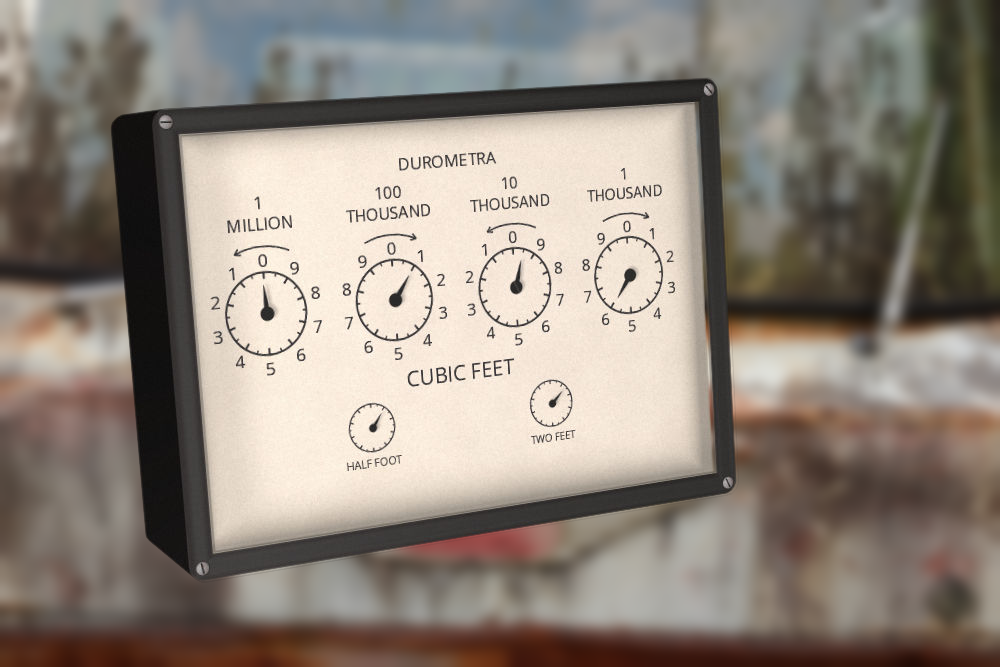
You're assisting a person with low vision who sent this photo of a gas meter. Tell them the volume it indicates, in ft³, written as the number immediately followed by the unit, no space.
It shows 9600ft³
